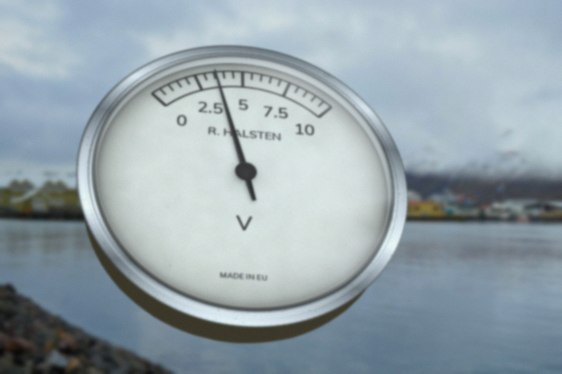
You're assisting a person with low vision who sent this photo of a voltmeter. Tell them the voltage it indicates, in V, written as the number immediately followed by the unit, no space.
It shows 3.5V
